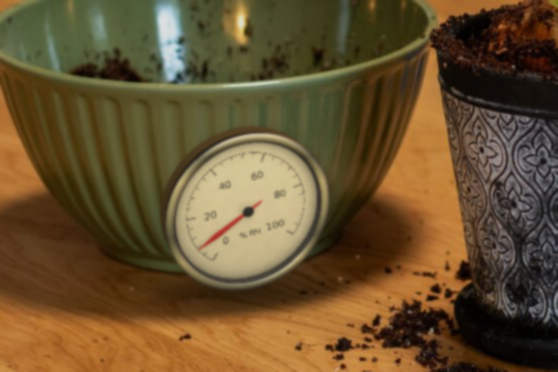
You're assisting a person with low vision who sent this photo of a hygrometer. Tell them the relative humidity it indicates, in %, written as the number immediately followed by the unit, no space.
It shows 8%
